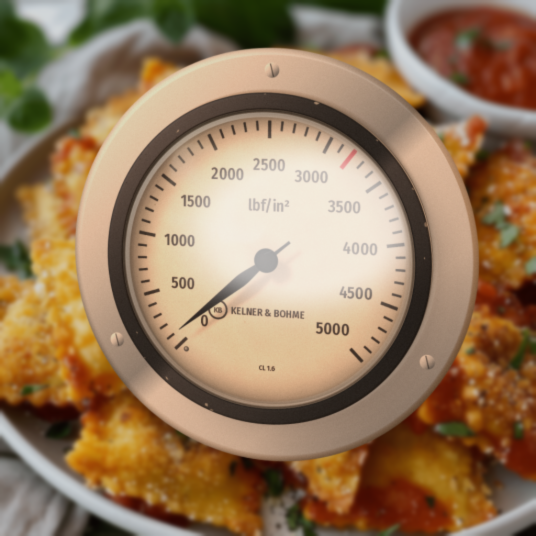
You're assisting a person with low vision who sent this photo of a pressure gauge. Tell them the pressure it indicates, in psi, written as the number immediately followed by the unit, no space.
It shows 100psi
